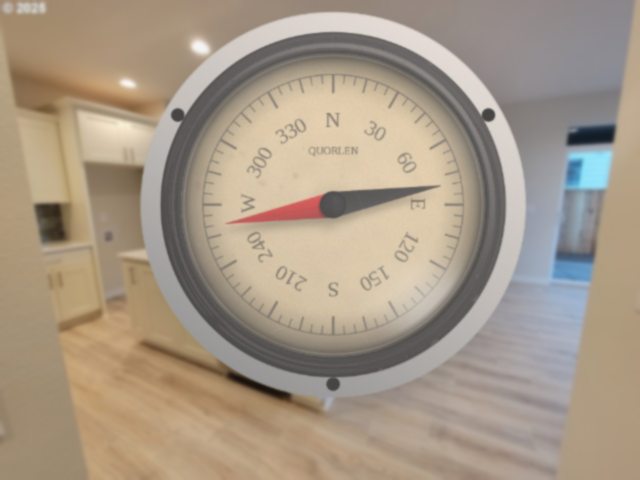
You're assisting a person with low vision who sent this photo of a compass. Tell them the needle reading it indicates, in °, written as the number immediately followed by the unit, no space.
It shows 260°
